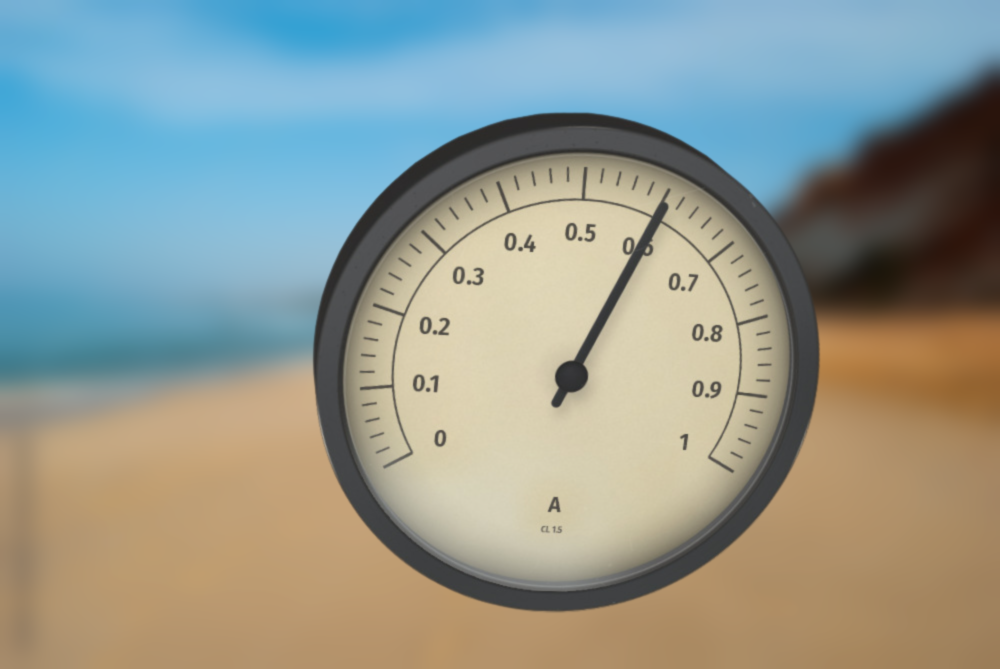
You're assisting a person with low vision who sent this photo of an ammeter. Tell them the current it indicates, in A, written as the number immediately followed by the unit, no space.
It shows 0.6A
